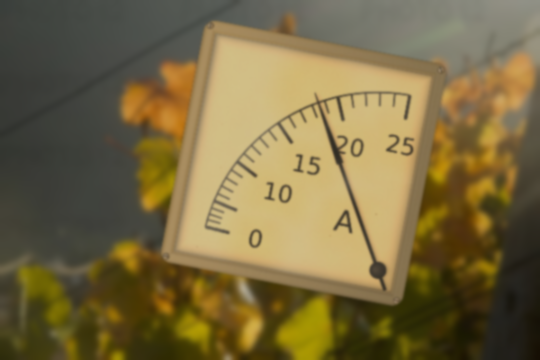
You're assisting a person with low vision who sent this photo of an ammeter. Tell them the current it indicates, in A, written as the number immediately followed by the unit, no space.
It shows 18.5A
